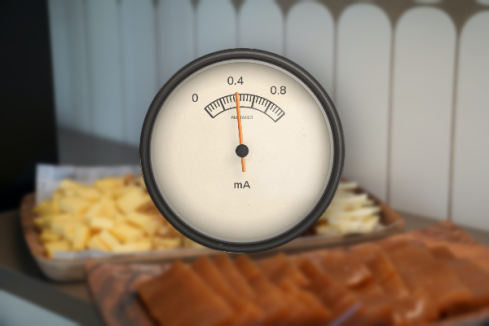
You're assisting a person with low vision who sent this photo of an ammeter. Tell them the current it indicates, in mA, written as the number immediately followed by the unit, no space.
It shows 0.4mA
